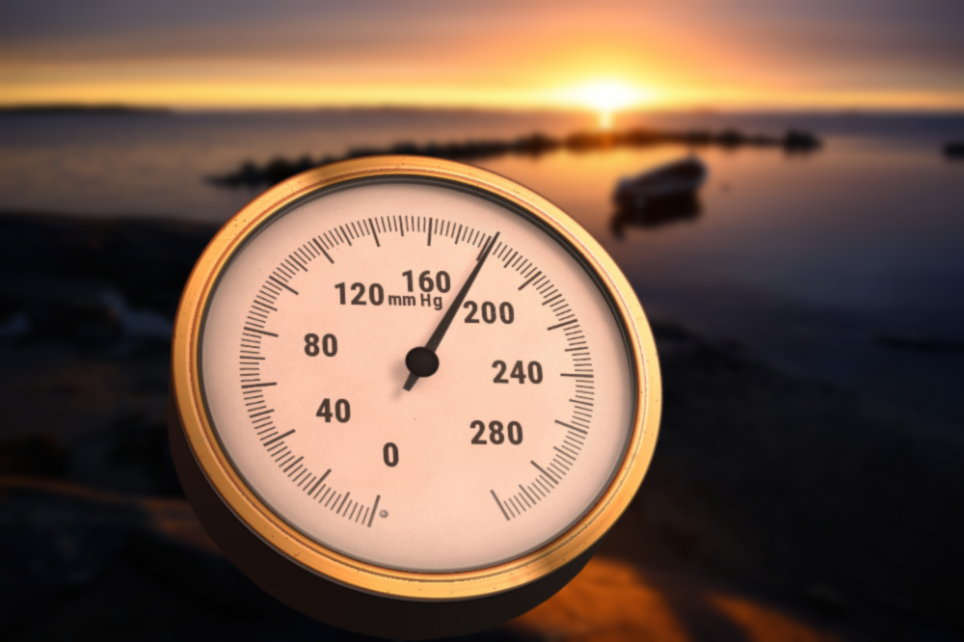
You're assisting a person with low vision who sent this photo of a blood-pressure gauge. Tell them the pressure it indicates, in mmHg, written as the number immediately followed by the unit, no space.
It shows 182mmHg
